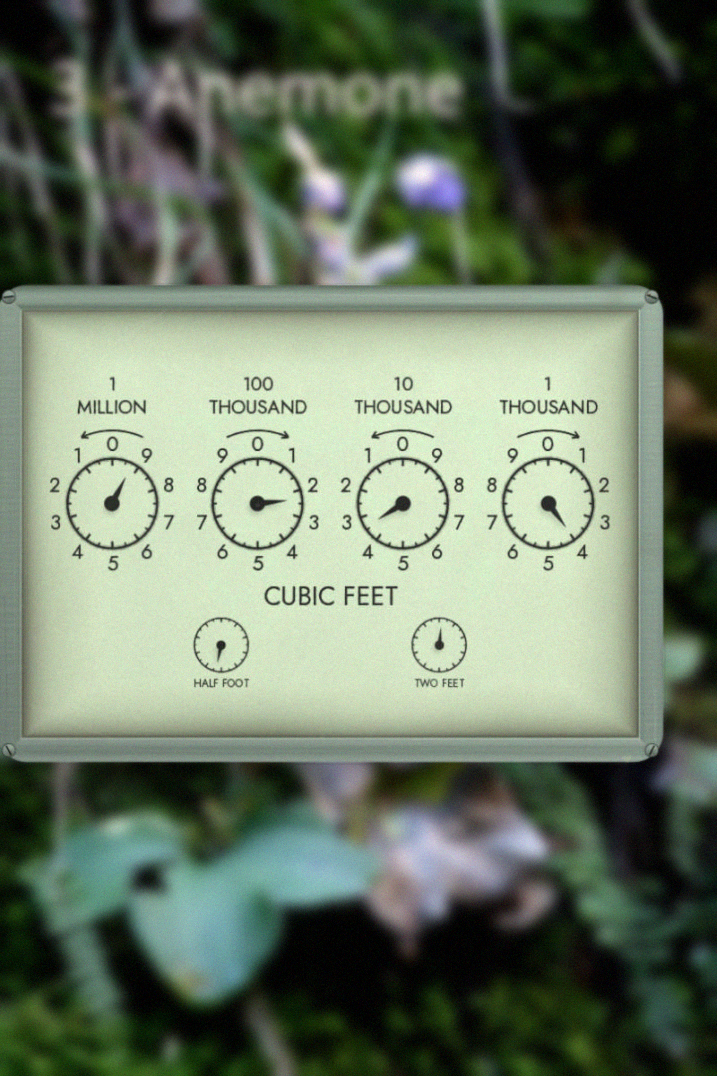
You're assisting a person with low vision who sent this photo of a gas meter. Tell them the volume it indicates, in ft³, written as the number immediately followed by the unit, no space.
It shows 923400ft³
